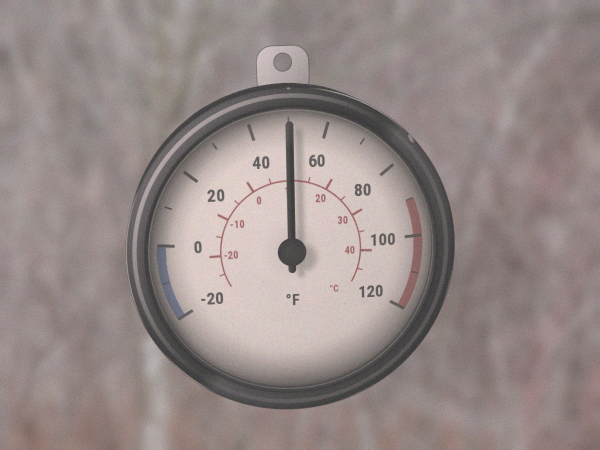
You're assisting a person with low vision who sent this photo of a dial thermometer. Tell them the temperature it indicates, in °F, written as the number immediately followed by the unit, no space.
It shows 50°F
